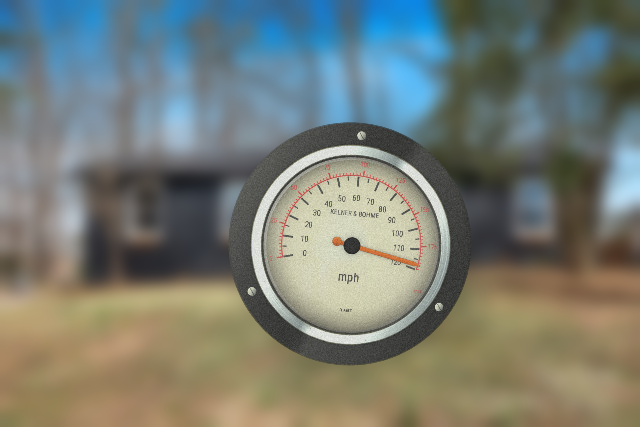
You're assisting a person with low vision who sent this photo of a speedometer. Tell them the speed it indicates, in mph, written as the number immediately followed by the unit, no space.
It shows 117.5mph
